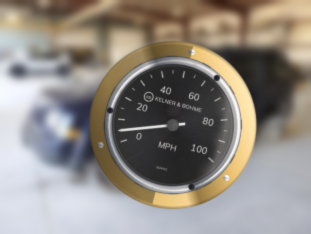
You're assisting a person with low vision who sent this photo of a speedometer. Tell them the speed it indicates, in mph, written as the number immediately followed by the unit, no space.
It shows 5mph
